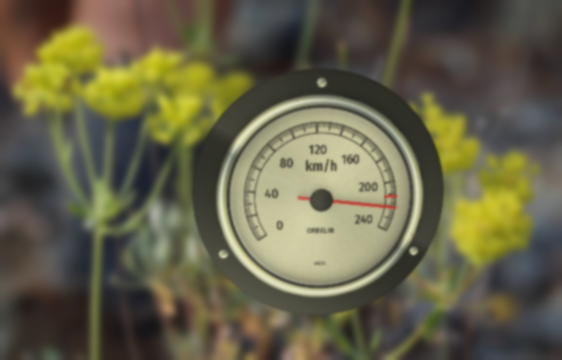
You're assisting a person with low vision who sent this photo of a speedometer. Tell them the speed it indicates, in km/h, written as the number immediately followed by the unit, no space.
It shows 220km/h
